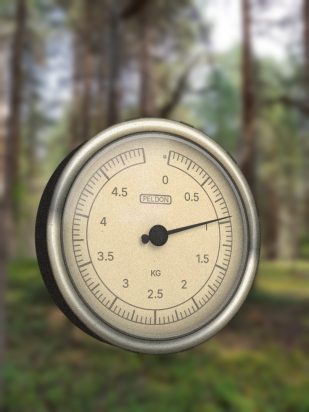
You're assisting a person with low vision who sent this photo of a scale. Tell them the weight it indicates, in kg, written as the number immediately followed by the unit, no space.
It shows 0.95kg
